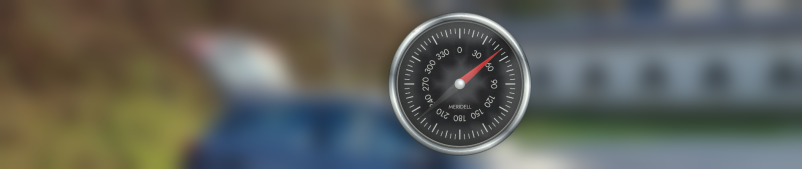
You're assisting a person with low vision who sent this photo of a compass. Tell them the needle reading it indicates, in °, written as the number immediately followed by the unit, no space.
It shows 50°
